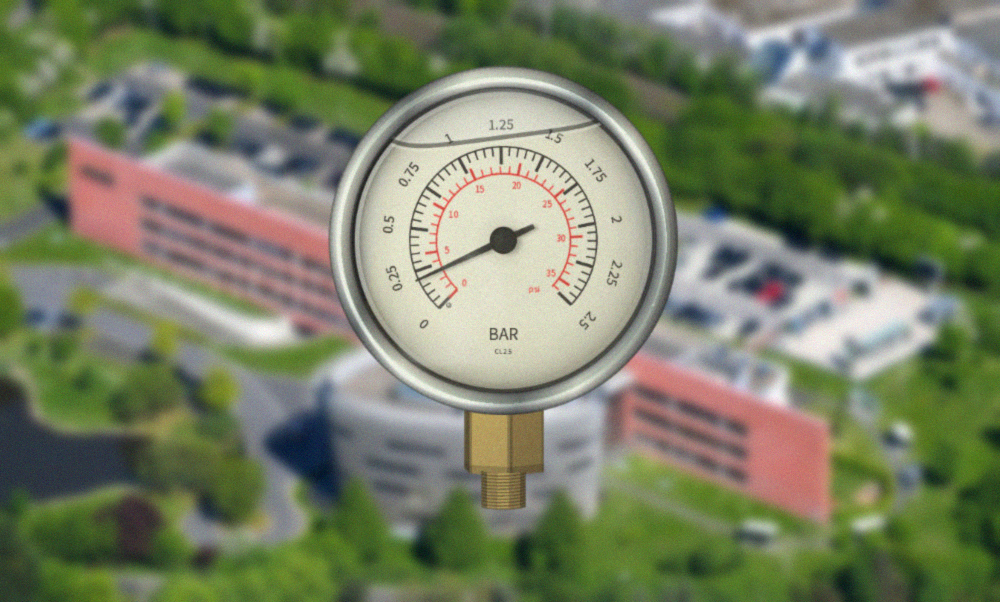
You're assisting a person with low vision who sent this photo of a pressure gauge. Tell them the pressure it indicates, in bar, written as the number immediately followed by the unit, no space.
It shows 0.2bar
